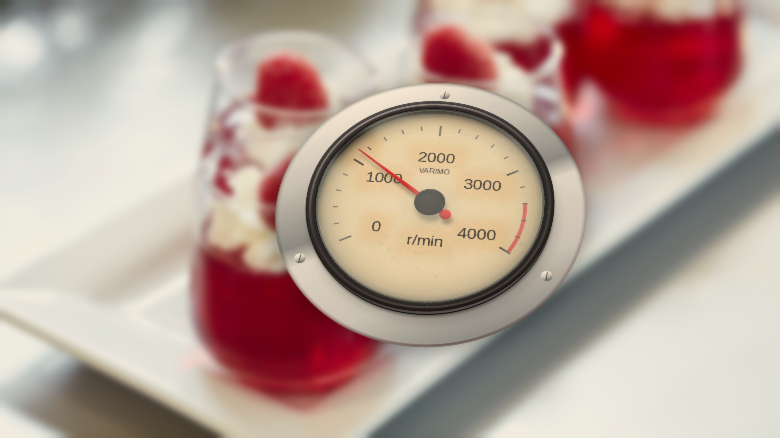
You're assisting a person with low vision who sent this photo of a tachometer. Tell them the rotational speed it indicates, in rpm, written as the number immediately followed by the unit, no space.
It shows 1100rpm
